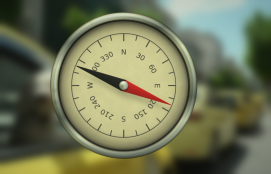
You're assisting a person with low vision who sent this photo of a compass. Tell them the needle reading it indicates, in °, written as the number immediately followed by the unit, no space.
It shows 112.5°
